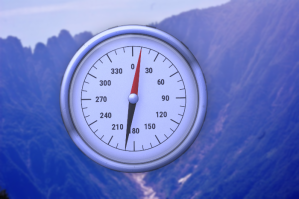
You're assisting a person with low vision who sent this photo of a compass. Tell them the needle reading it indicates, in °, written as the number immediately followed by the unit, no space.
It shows 10°
